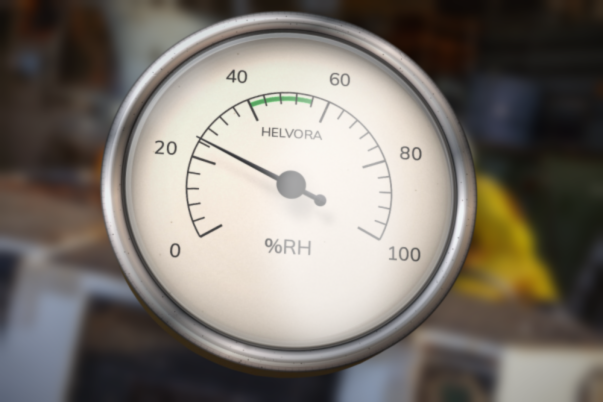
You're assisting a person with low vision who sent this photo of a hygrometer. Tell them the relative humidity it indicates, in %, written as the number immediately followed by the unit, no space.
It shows 24%
